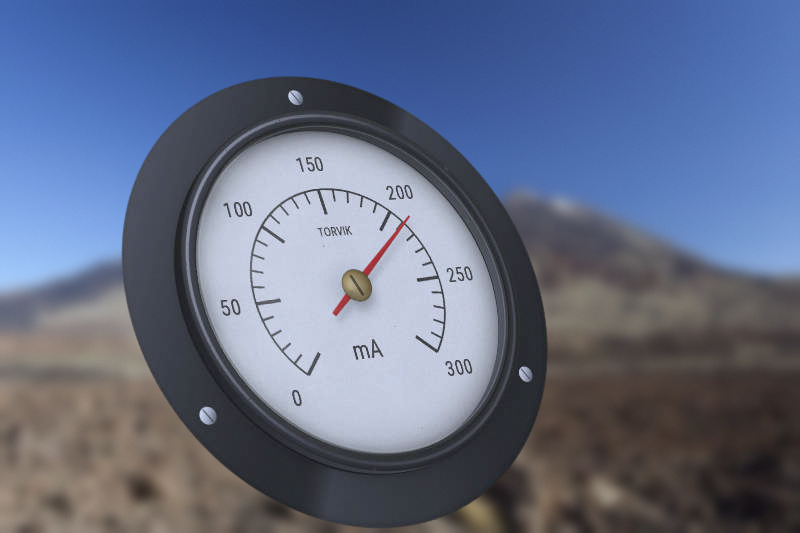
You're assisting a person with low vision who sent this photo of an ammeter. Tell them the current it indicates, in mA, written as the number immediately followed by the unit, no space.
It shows 210mA
